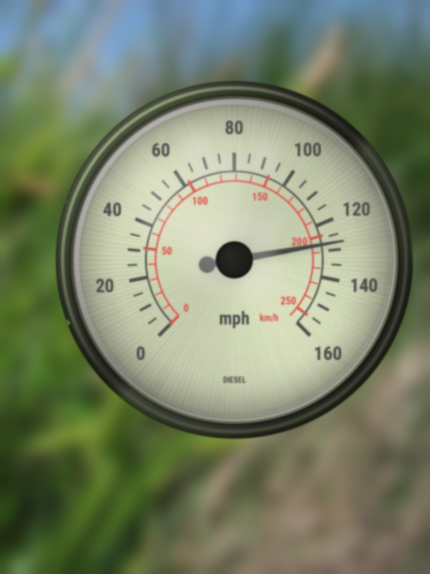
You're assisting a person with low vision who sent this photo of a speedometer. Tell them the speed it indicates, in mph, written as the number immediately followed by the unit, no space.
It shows 127.5mph
